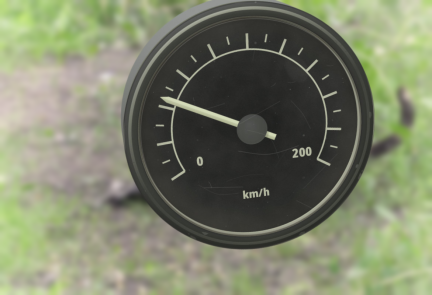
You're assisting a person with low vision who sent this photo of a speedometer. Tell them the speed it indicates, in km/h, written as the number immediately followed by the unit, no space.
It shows 45km/h
